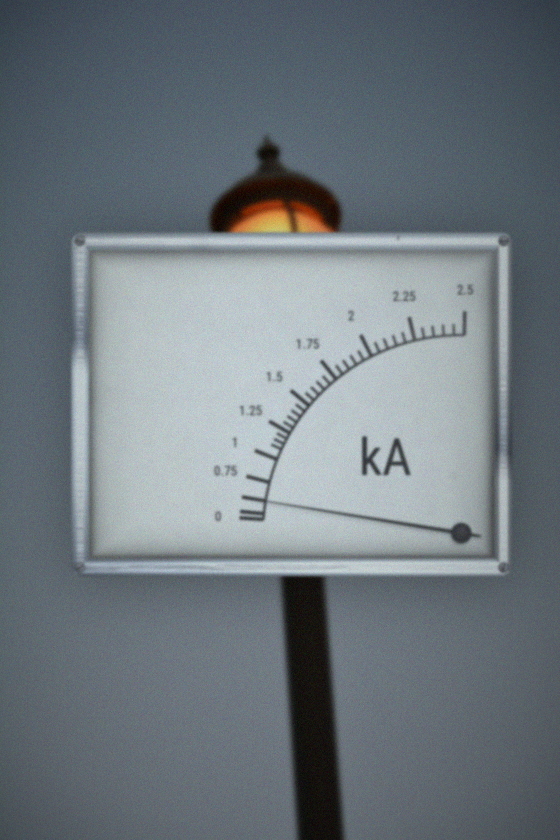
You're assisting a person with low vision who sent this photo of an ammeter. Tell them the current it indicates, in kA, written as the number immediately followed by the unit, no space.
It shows 0.5kA
